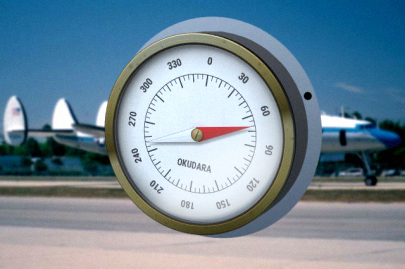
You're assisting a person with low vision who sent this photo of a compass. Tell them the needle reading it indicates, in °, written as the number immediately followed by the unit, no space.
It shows 70°
